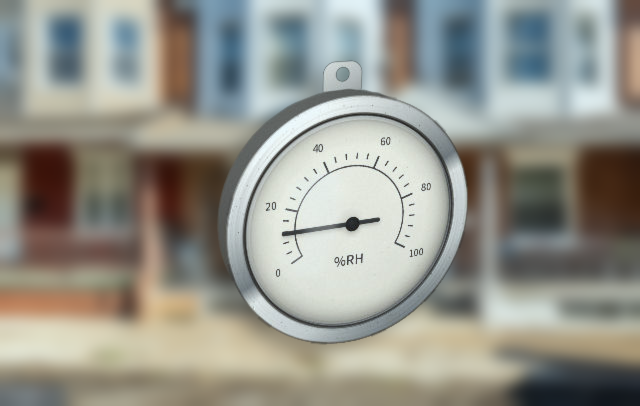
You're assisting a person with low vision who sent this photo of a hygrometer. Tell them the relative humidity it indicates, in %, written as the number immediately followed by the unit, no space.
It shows 12%
